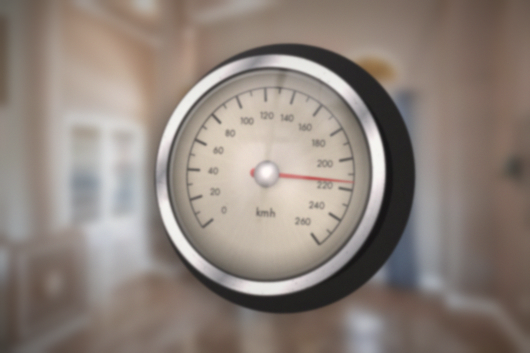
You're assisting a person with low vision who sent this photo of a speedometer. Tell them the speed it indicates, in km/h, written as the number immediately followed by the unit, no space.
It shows 215km/h
